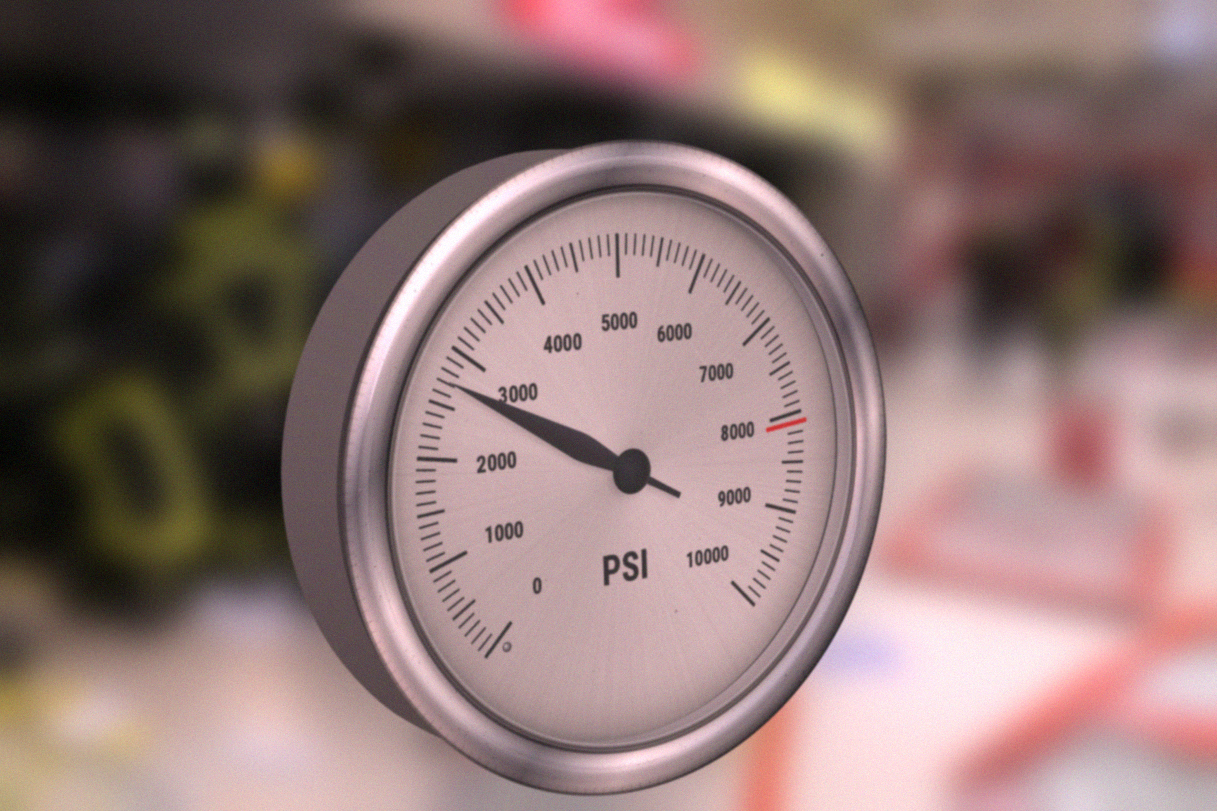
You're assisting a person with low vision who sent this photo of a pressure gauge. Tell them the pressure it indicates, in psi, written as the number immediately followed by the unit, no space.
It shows 2700psi
